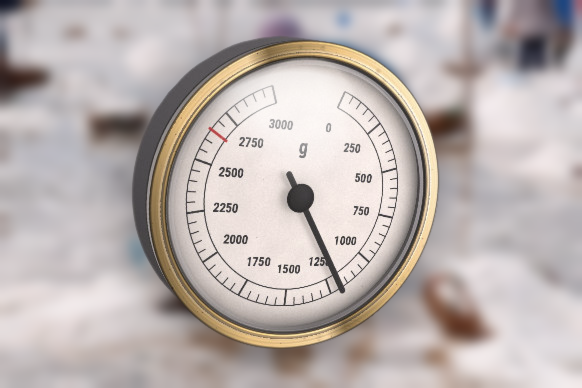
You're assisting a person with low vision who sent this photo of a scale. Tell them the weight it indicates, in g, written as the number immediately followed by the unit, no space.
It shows 1200g
